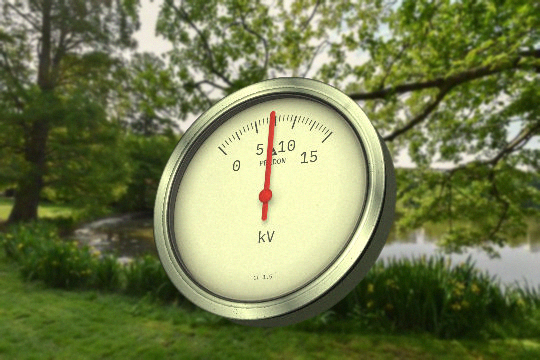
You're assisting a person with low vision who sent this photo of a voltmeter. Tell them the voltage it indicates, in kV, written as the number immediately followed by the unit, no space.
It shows 7.5kV
